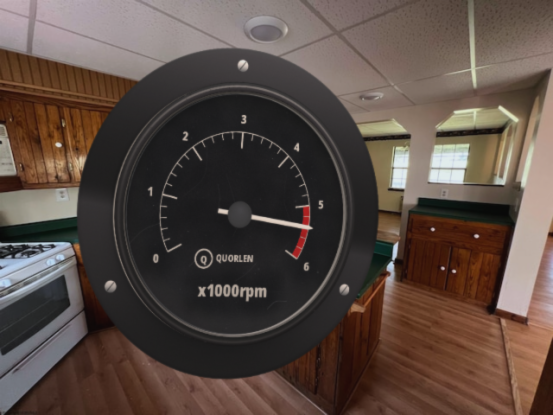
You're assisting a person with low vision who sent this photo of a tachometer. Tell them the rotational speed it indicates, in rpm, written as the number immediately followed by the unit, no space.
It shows 5400rpm
